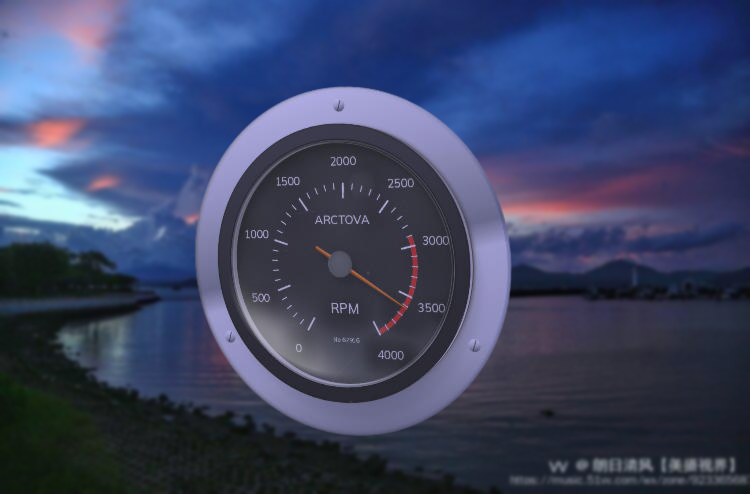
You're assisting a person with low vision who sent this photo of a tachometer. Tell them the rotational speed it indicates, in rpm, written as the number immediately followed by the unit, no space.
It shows 3600rpm
